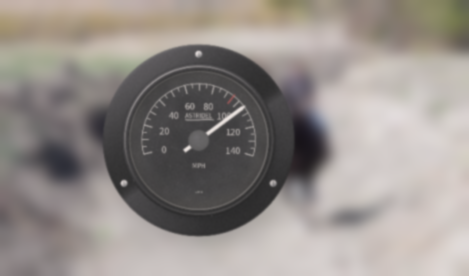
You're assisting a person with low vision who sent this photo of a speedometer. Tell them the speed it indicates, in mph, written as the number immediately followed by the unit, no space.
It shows 105mph
